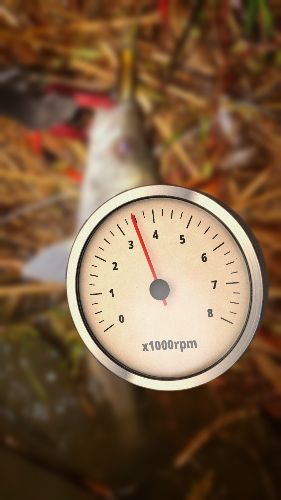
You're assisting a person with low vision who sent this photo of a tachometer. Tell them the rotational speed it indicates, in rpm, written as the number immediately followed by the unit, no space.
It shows 3500rpm
